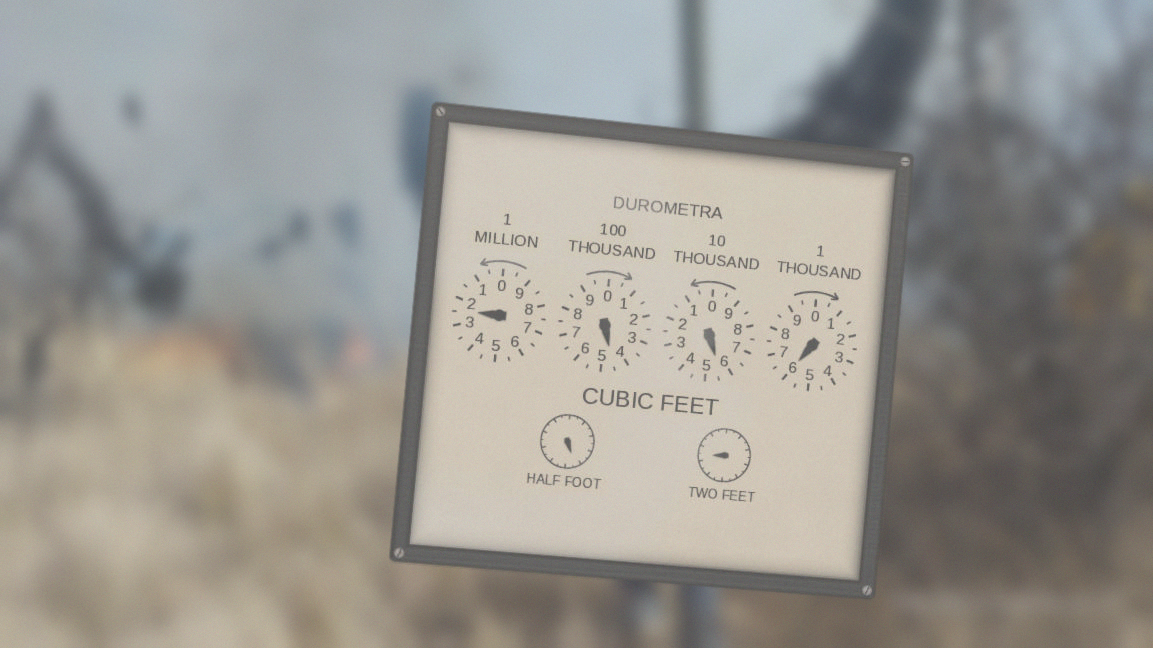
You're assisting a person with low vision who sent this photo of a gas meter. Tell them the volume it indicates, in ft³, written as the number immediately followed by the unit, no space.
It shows 245600ft³
